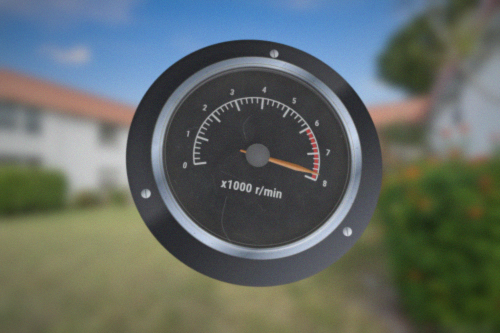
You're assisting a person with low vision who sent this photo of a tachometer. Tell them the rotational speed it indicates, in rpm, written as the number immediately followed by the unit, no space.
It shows 7800rpm
